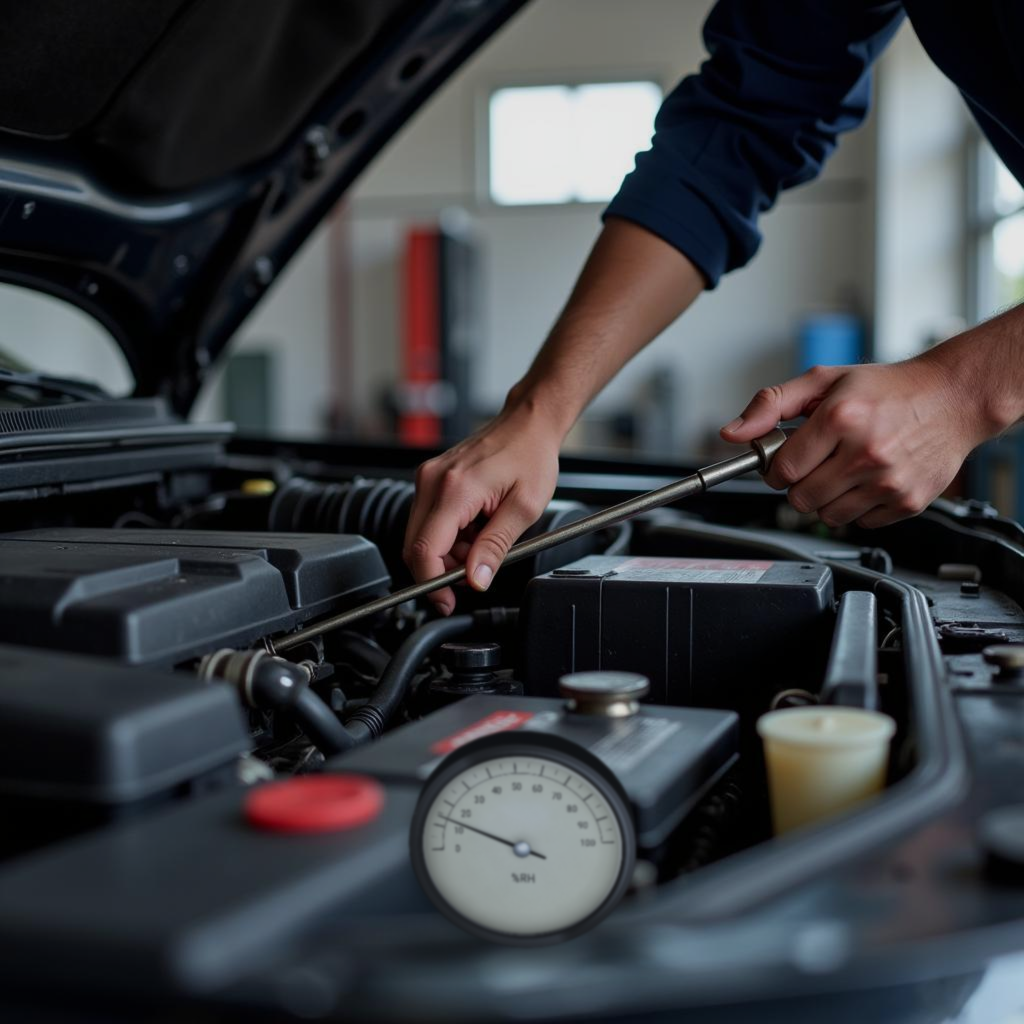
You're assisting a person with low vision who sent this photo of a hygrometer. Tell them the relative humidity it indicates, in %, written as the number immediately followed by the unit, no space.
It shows 15%
